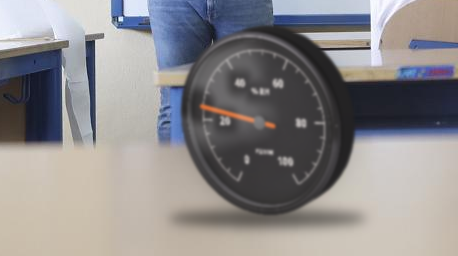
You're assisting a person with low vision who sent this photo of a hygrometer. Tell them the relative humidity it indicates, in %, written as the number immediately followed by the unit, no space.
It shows 24%
